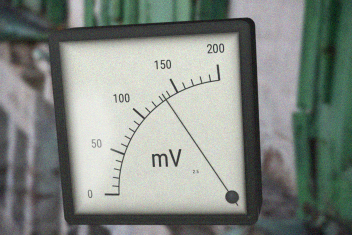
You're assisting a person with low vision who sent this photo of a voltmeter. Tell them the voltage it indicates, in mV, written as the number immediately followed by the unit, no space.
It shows 135mV
